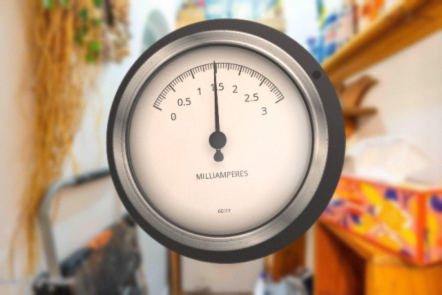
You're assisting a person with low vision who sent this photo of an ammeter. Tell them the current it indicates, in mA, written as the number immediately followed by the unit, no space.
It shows 1.5mA
